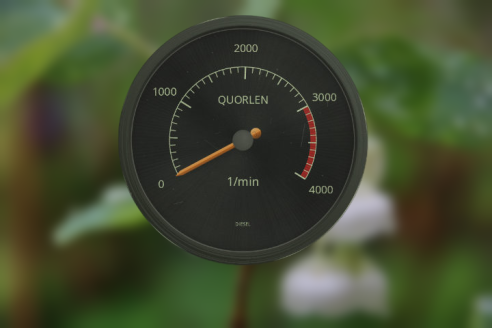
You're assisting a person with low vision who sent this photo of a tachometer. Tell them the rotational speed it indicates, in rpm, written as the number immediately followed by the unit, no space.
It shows 0rpm
